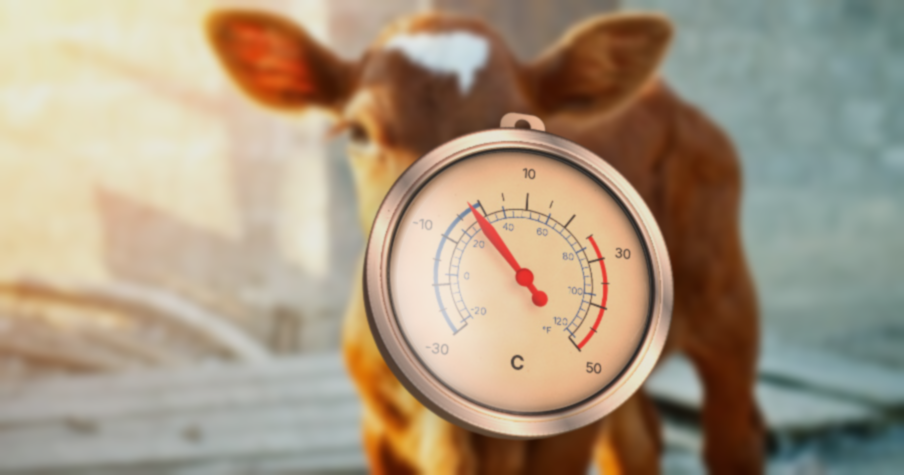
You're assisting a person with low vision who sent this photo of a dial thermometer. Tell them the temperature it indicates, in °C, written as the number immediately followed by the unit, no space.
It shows -2.5°C
